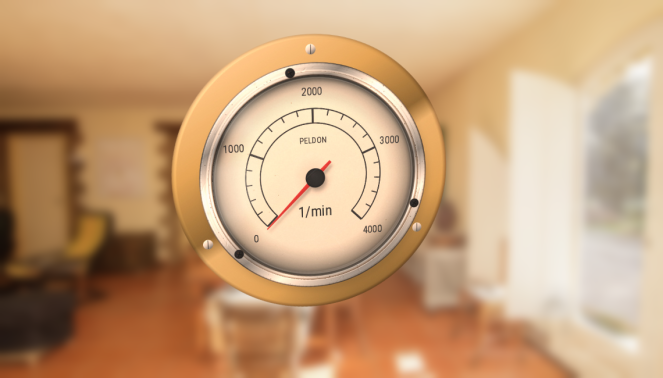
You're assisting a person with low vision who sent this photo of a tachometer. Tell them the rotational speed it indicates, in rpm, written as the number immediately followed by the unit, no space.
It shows 0rpm
